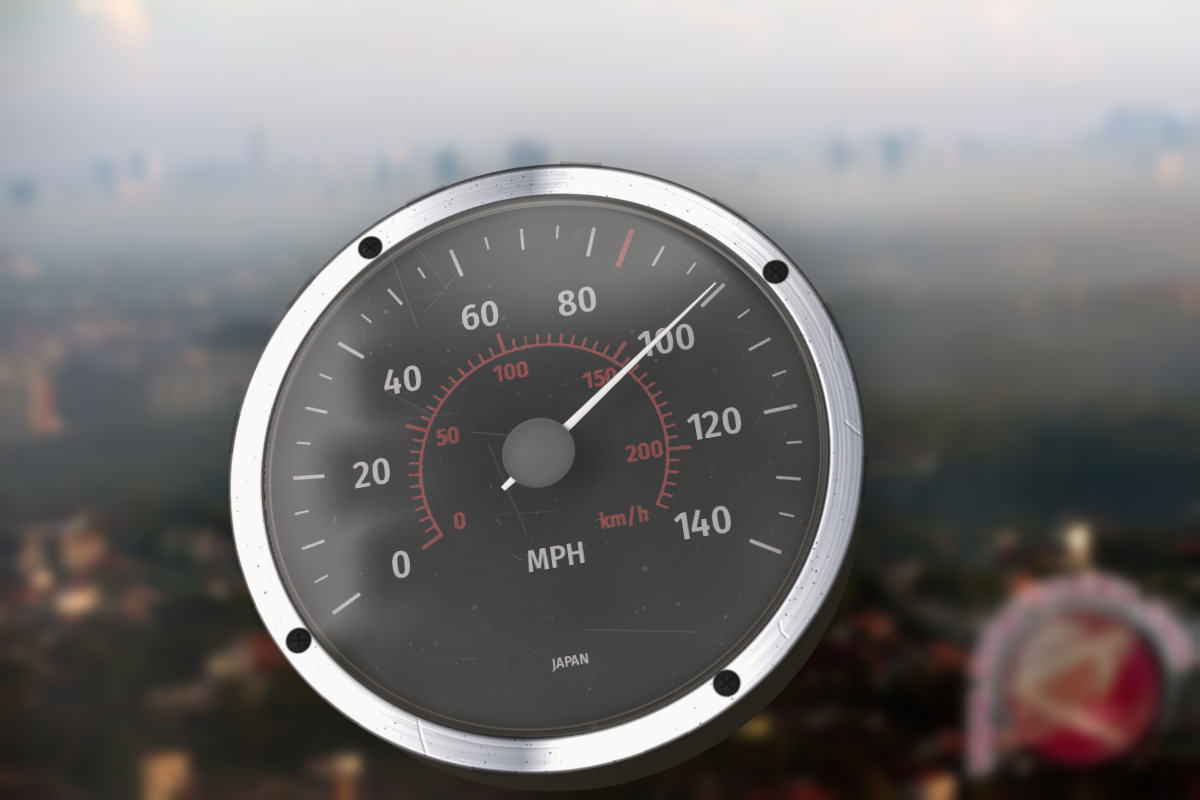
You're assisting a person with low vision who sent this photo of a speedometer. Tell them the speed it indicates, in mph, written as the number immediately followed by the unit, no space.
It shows 100mph
